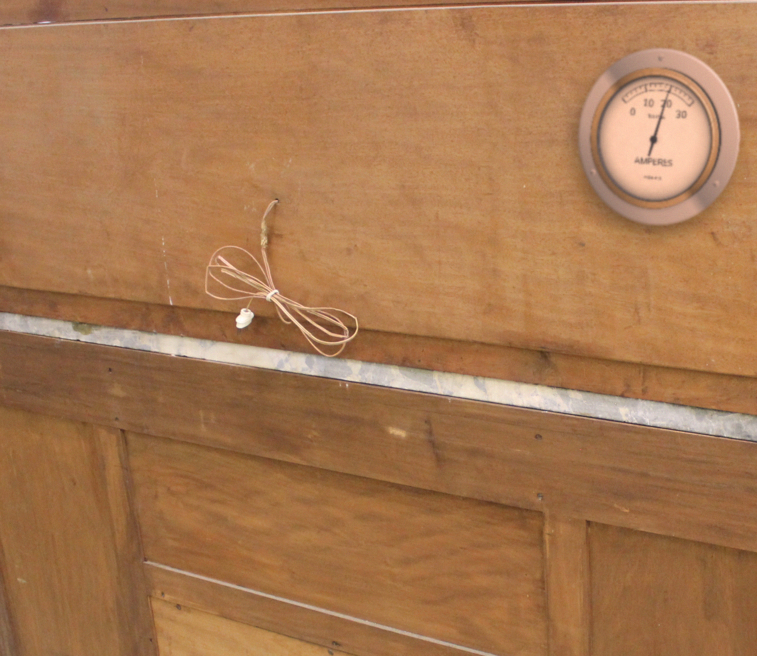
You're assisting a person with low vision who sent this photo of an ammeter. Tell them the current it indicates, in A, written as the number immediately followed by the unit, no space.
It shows 20A
